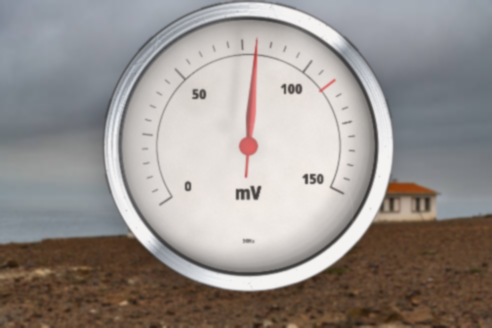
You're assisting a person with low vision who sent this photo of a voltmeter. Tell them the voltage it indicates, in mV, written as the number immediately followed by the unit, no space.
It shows 80mV
